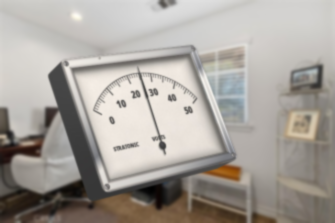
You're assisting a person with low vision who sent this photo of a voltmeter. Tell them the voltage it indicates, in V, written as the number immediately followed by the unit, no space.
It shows 25V
